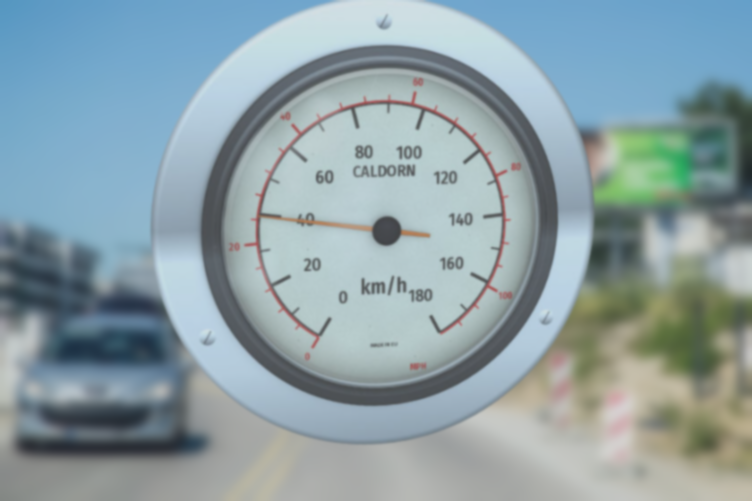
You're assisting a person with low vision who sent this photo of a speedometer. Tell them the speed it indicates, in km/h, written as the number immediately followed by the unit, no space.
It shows 40km/h
